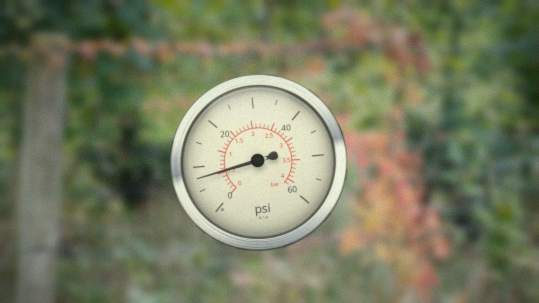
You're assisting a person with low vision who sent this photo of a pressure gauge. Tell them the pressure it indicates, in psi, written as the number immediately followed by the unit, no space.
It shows 7.5psi
